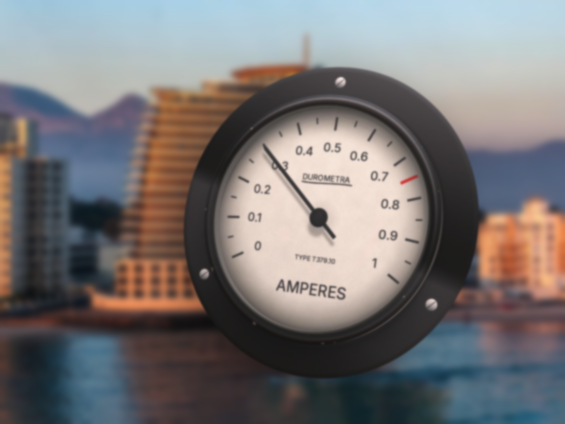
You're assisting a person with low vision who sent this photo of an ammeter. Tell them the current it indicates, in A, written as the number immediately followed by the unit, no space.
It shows 0.3A
